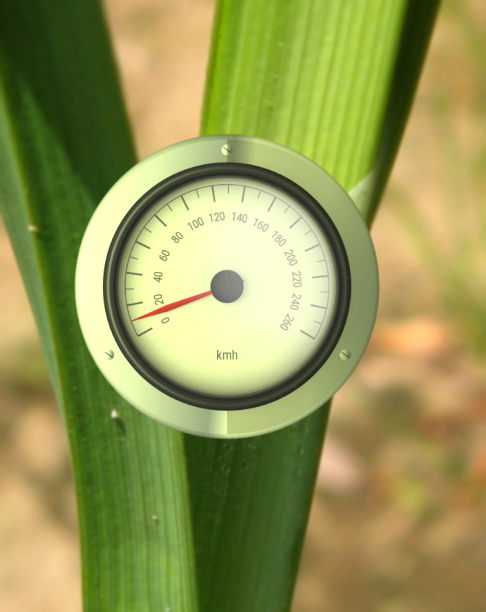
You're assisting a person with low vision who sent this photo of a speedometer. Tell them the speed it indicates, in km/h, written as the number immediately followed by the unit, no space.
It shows 10km/h
